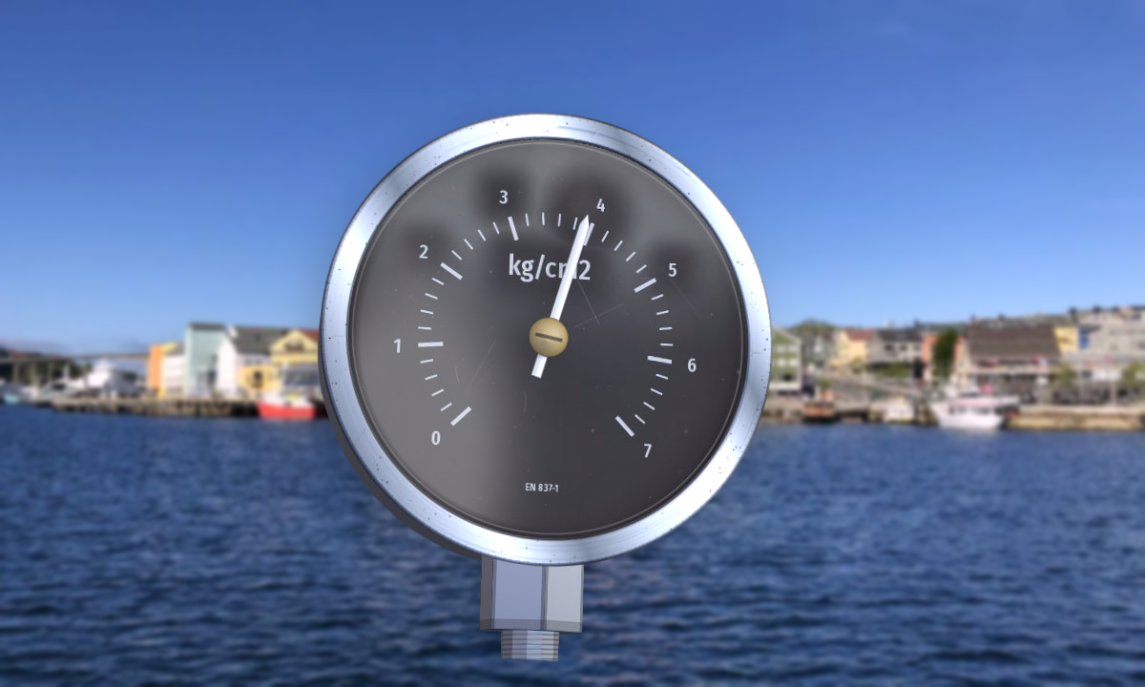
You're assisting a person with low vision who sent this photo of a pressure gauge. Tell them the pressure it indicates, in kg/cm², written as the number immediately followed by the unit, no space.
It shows 3.9kg/cm²
